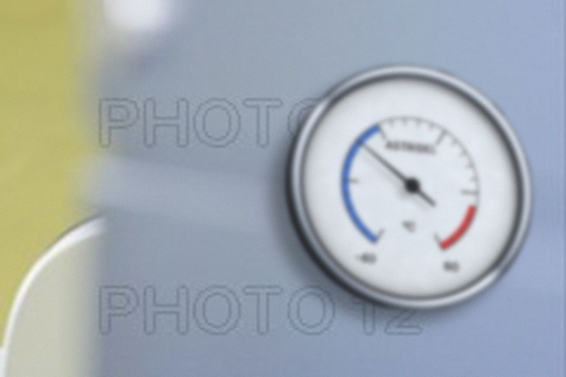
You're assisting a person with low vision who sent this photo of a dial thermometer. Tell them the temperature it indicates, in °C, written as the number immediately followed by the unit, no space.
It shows -8°C
